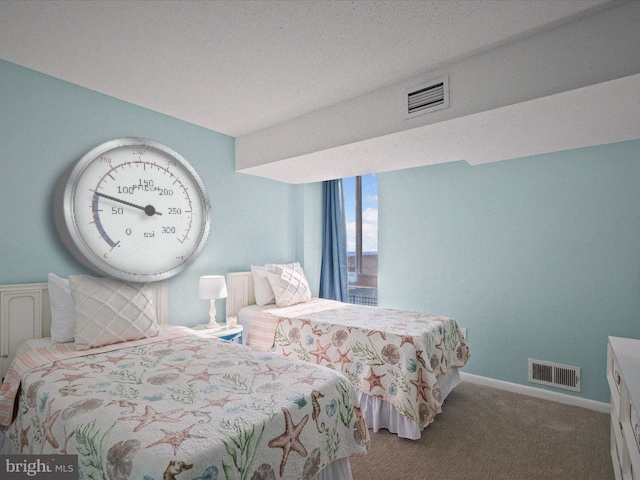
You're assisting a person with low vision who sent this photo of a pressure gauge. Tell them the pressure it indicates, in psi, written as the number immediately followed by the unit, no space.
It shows 70psi
